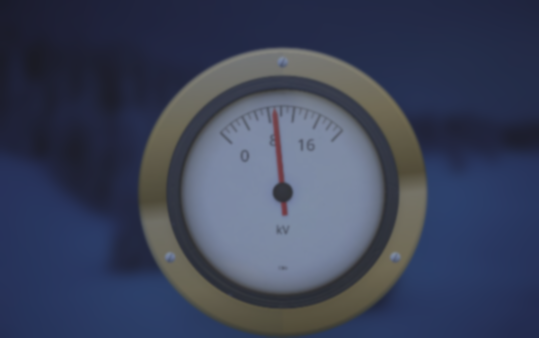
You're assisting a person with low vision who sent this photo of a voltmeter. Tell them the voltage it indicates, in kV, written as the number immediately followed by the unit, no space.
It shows 9kV
